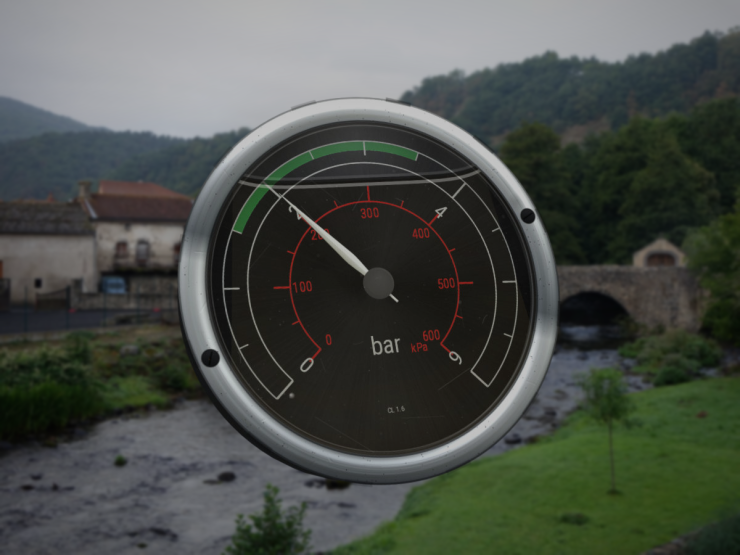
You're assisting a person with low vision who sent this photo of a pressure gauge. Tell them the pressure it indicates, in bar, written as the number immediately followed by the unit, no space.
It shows 2bar
